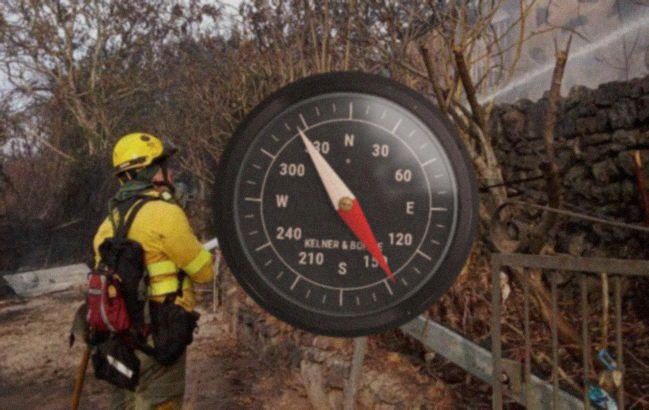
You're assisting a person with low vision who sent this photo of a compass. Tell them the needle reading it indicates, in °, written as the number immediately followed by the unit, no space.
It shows 145°
